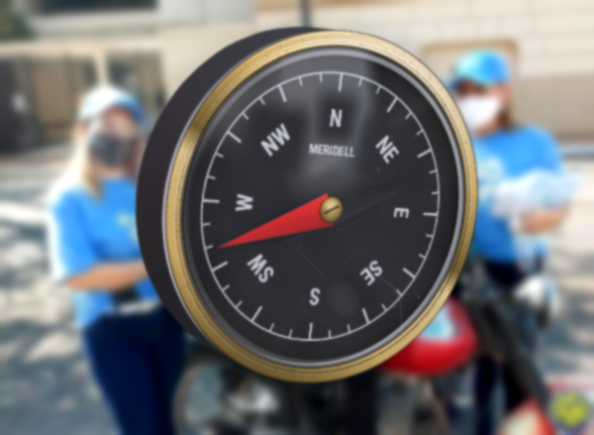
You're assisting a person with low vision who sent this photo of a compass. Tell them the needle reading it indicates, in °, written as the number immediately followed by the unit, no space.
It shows 250°
